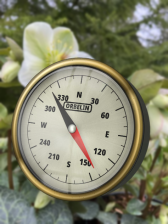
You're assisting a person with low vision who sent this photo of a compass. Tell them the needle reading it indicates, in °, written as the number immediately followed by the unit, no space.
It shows 140°
